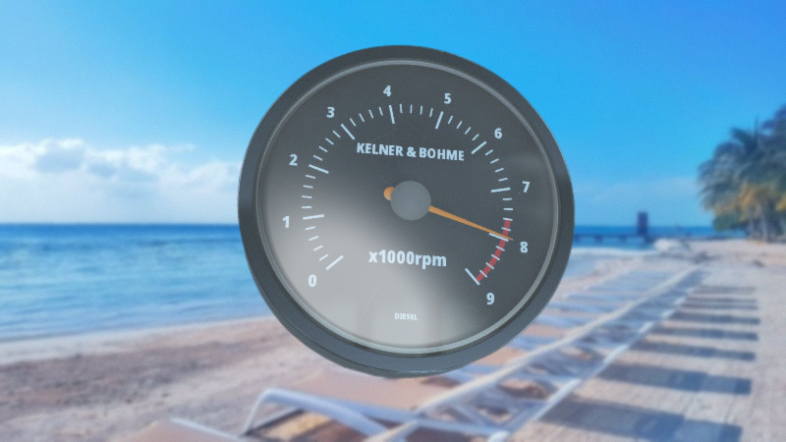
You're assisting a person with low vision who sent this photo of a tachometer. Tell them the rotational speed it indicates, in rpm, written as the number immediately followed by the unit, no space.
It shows 8000rpm
